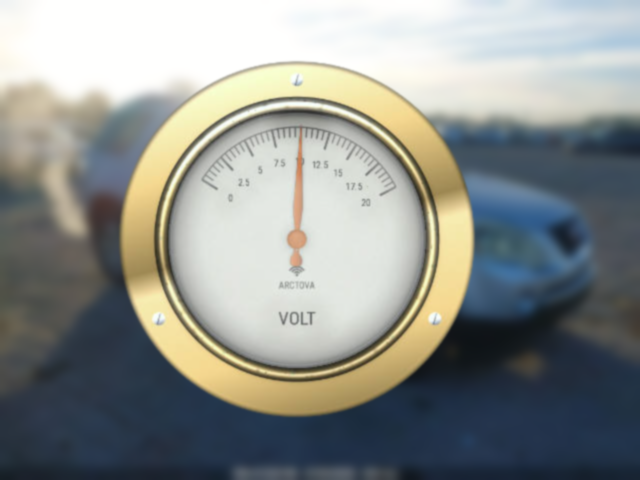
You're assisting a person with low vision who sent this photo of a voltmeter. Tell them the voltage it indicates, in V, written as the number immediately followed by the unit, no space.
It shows 10V
